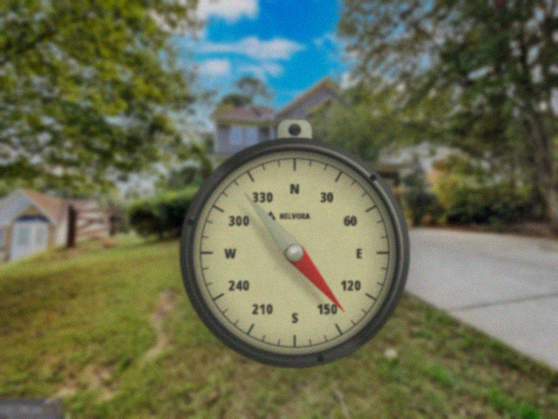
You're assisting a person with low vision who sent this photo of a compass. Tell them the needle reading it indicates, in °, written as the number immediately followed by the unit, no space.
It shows 140°
